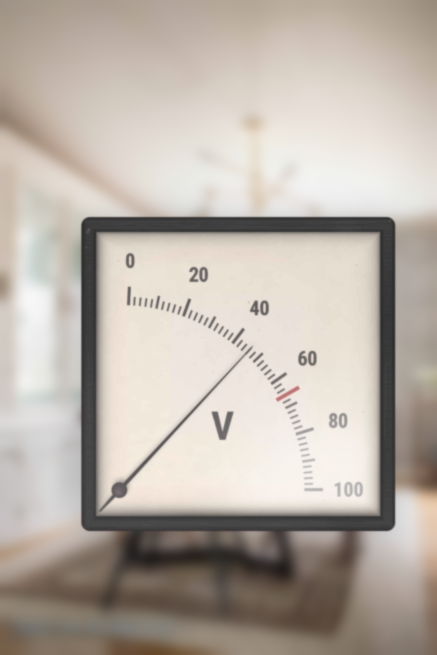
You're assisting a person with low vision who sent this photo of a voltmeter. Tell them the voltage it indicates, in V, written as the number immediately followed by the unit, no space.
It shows 46V
